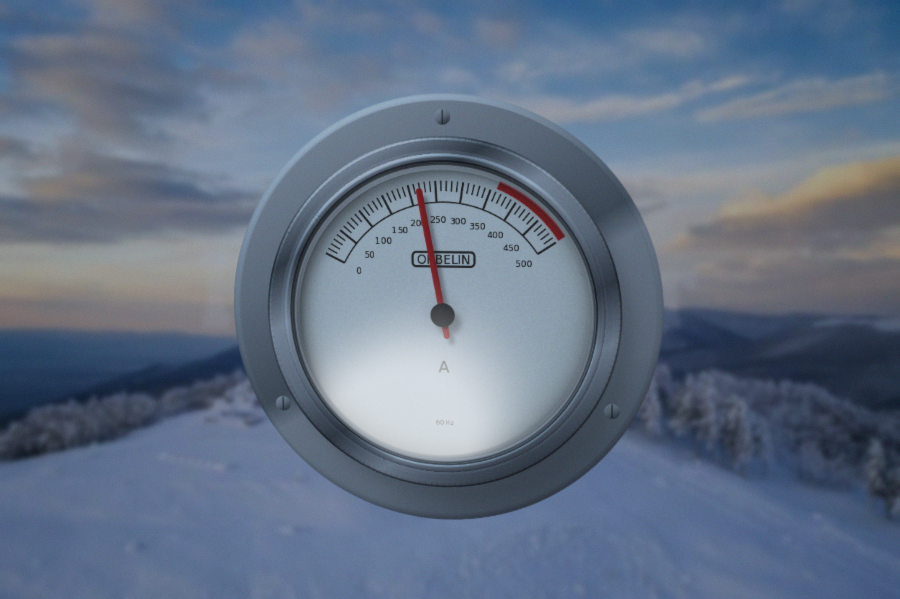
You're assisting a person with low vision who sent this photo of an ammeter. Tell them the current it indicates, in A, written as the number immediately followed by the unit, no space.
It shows 220A
